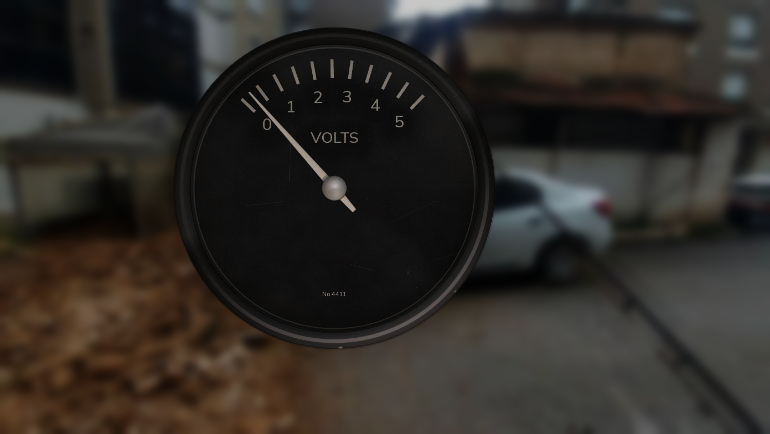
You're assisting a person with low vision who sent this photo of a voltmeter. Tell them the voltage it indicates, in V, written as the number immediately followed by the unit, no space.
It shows 0.25V
